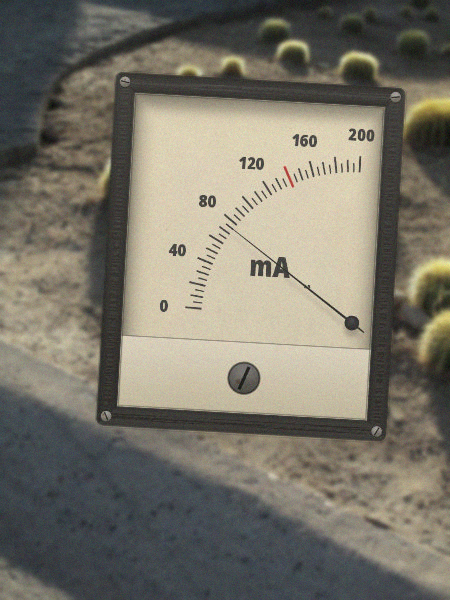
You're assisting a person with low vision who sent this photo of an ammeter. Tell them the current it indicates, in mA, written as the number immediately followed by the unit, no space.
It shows 75mA
